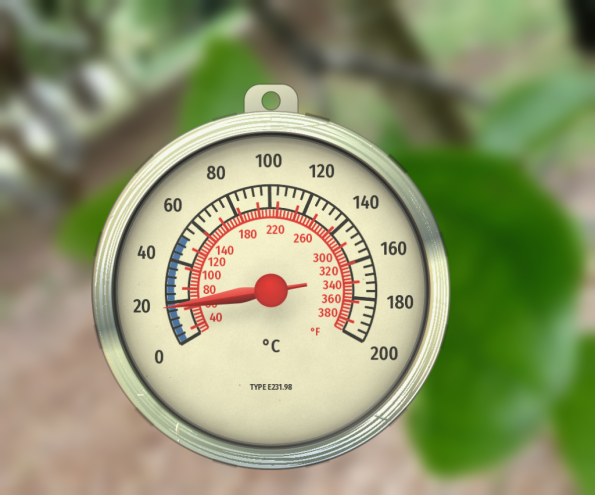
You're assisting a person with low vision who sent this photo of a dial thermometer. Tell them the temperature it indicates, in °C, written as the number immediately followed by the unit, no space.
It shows 18°C
